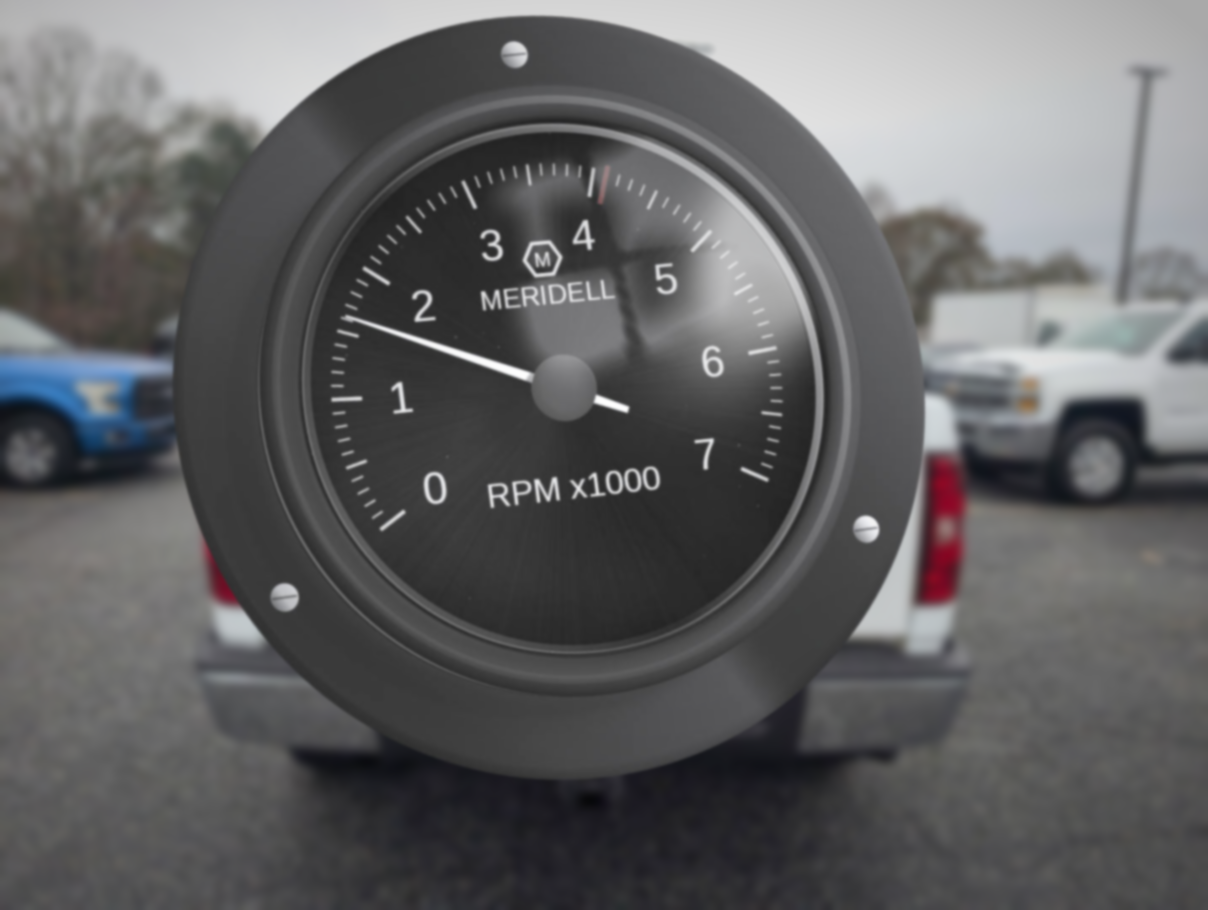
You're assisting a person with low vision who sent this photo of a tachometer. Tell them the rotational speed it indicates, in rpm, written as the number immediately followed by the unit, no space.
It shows 1600rpm
